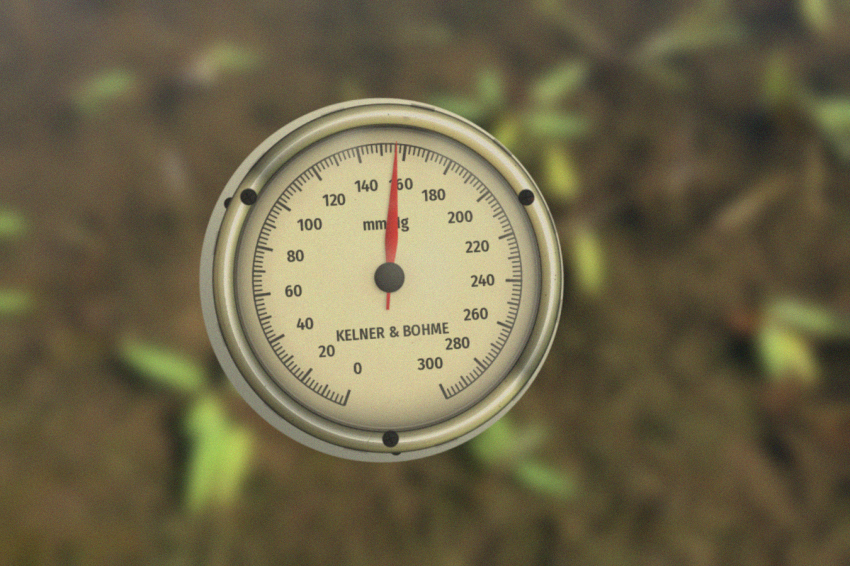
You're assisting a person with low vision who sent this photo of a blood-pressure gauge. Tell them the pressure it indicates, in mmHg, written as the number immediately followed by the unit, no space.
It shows 156mmHg
